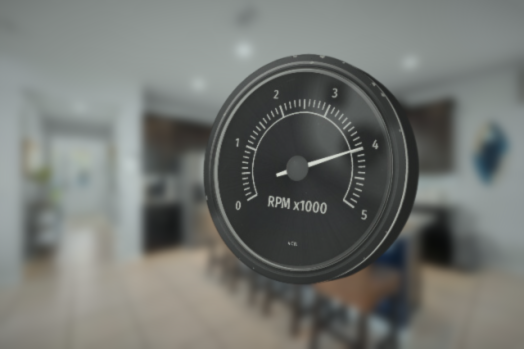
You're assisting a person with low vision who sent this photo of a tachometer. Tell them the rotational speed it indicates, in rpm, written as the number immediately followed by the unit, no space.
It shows 4000rpm
